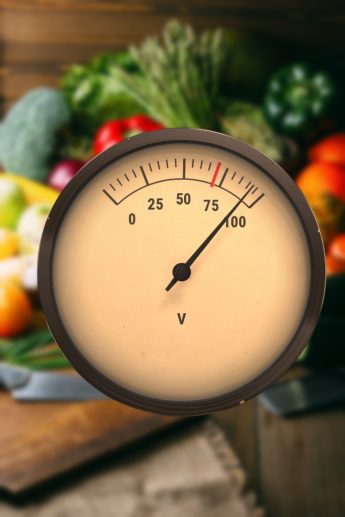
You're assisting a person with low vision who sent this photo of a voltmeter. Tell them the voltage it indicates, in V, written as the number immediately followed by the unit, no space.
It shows 92.5V
